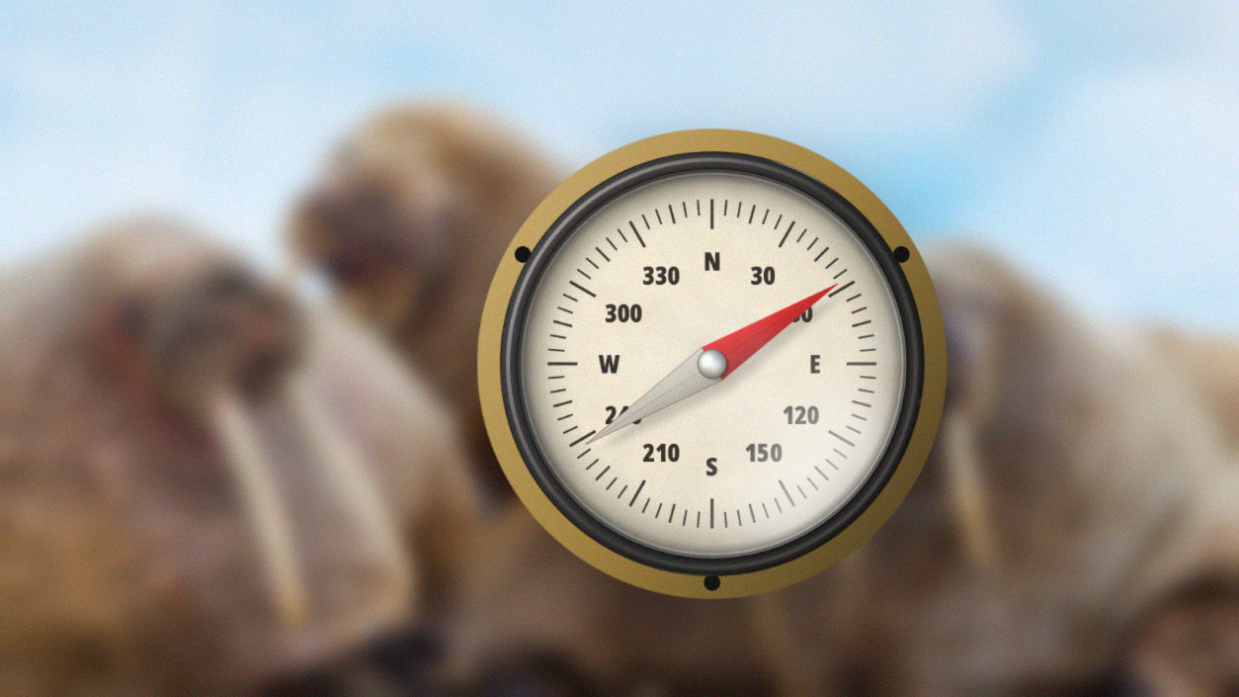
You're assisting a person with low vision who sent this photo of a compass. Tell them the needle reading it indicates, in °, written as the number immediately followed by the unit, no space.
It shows 57.5°
